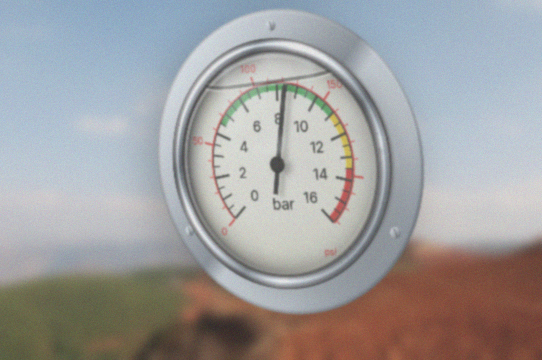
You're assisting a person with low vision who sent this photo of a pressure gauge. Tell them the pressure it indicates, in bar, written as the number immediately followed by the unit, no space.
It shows 8.5bar
